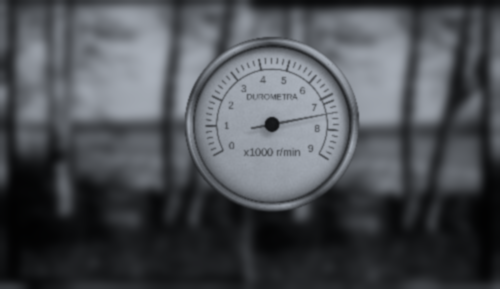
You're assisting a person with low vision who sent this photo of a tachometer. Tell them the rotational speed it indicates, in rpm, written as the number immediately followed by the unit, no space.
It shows 7400rpm
